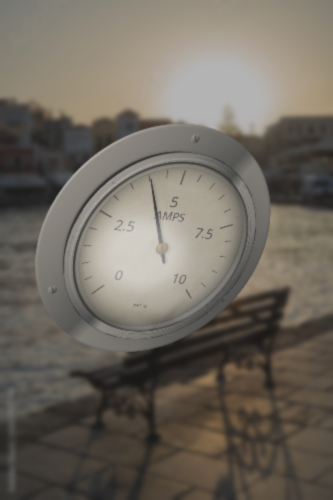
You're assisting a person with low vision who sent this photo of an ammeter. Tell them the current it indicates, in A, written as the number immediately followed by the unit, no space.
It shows 4A
